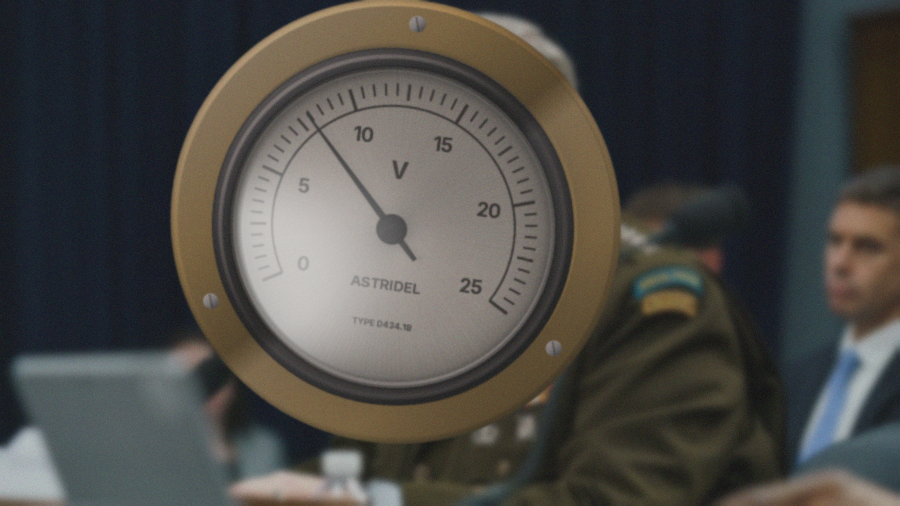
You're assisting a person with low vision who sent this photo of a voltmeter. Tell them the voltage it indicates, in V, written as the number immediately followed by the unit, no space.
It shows 8V
